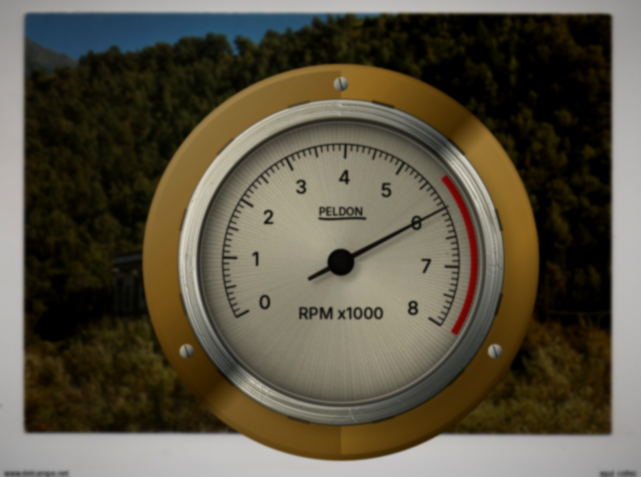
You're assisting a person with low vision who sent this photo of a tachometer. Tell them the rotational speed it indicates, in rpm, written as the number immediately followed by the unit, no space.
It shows 6000rpm
